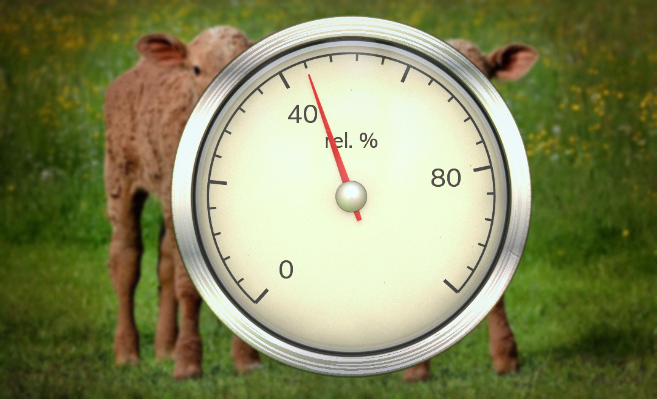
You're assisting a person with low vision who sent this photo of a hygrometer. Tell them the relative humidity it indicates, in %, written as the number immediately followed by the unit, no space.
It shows 44%
